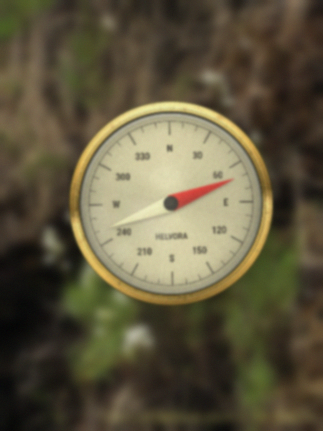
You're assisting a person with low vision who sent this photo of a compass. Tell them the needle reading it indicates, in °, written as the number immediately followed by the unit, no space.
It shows 70°
